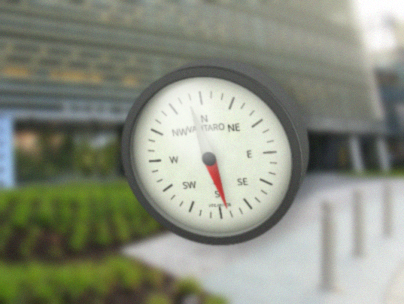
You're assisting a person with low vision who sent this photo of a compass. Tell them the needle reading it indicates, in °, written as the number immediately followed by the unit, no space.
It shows 170°
